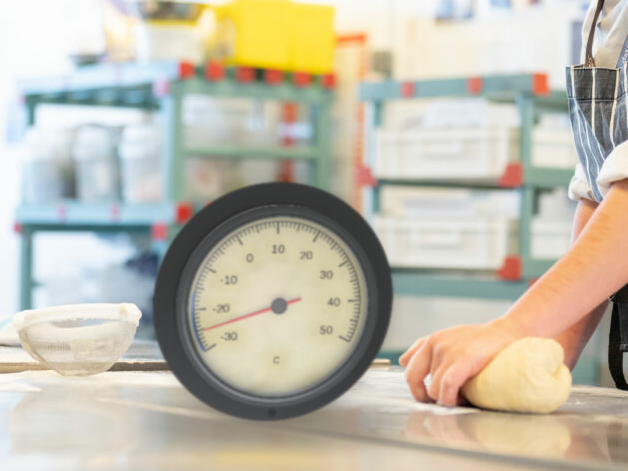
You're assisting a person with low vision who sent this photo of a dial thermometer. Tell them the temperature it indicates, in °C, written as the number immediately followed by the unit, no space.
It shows -25°C
